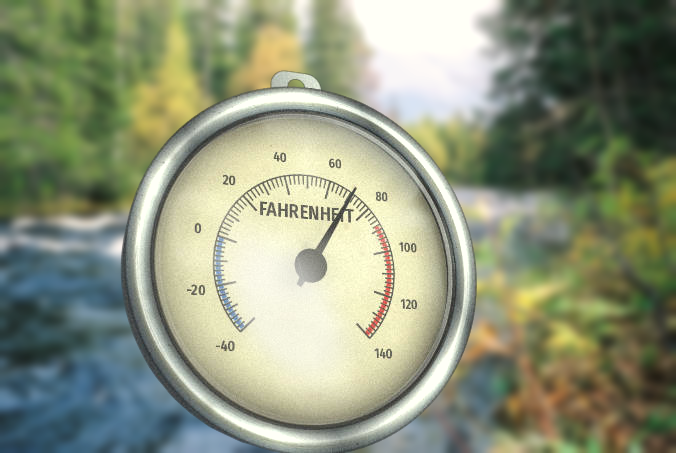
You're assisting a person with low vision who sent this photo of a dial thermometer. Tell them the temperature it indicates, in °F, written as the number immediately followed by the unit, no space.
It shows 70°F
